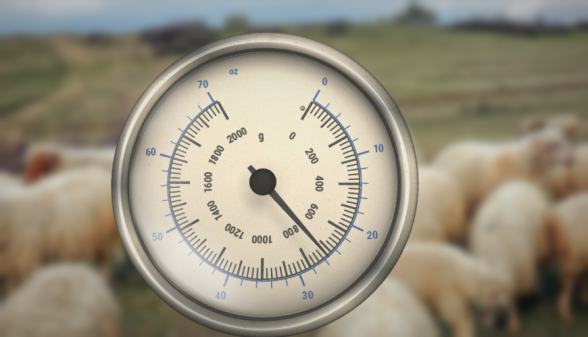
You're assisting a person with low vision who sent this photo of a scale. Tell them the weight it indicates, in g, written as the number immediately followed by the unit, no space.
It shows 720g
